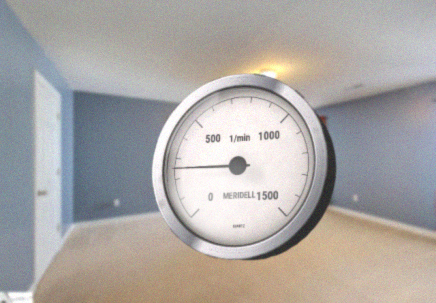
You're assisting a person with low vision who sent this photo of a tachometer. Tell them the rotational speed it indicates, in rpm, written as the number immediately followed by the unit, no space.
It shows 250rpm
